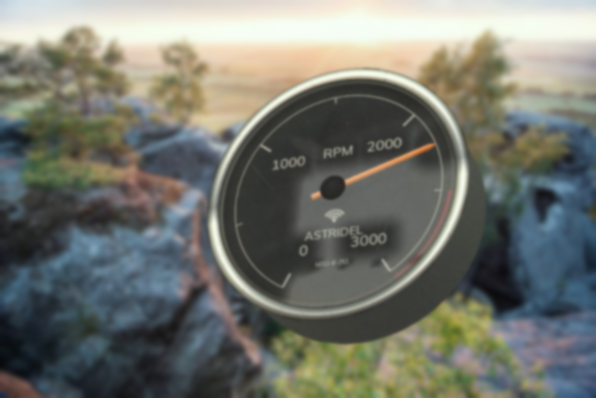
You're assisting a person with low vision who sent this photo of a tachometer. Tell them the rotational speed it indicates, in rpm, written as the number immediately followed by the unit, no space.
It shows 2250rpm
